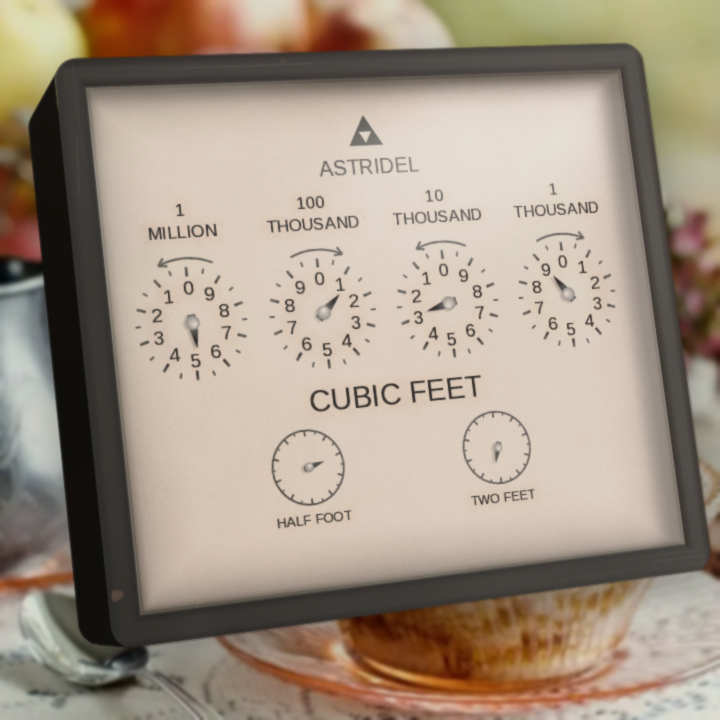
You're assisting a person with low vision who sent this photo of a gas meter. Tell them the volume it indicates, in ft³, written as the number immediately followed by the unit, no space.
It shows 512900ft³
